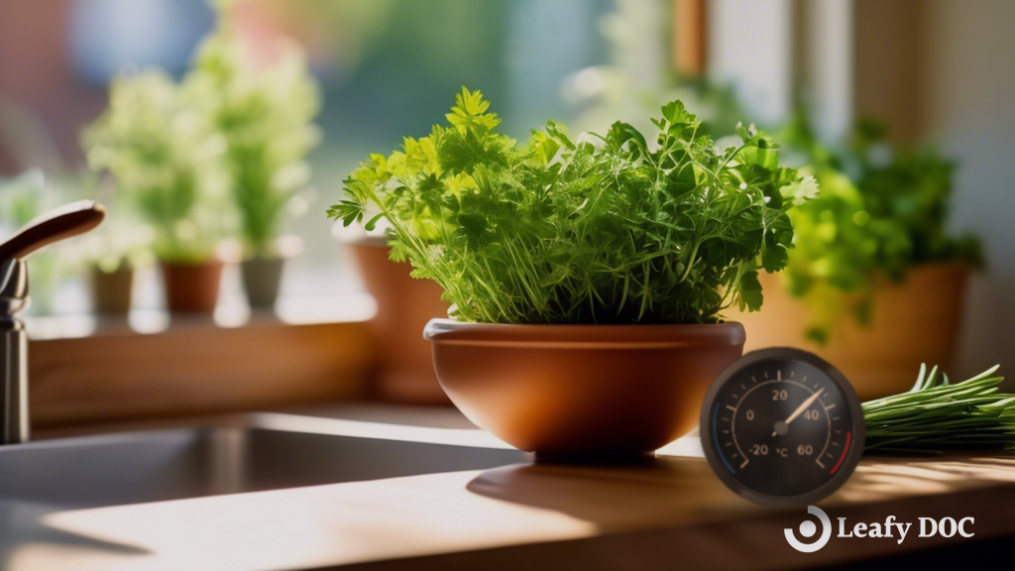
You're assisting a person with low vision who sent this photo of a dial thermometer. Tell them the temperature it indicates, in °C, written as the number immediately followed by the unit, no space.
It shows 34°C
